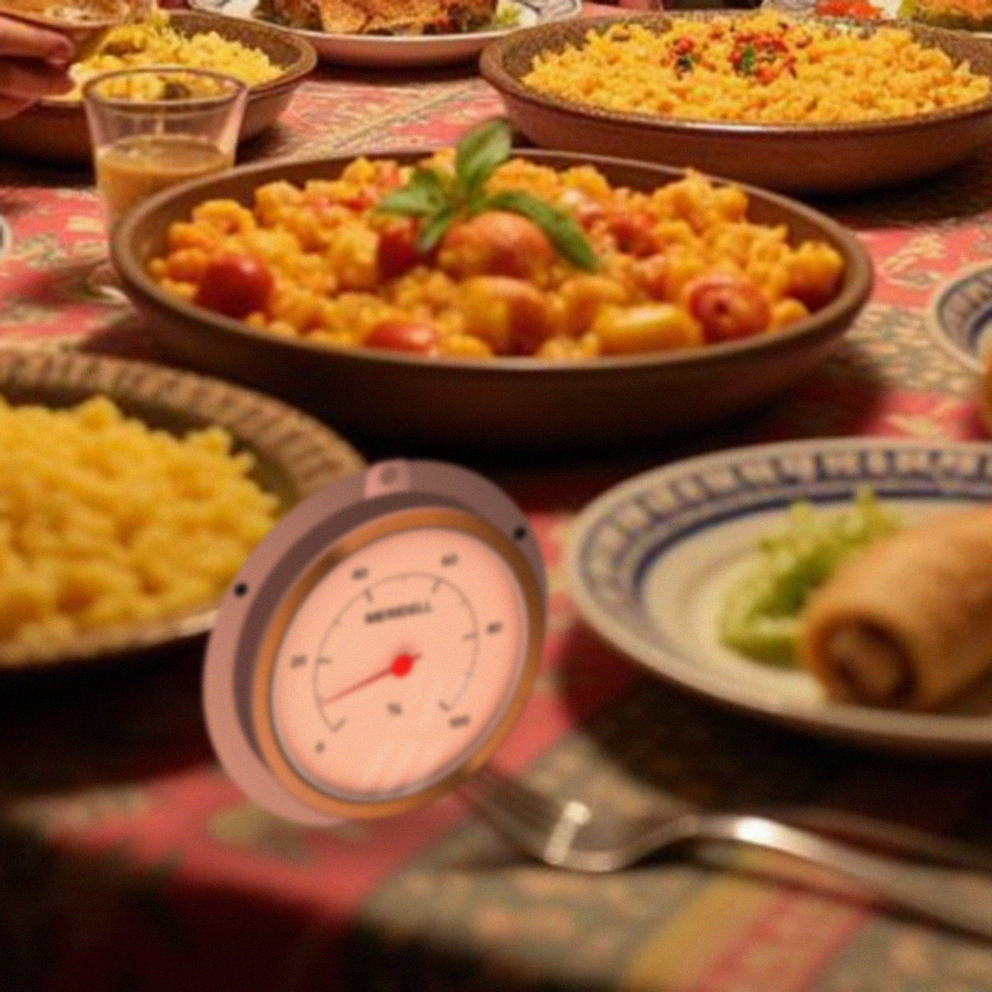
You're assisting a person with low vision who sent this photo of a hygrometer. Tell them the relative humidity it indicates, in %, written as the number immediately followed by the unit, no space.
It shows 10%
